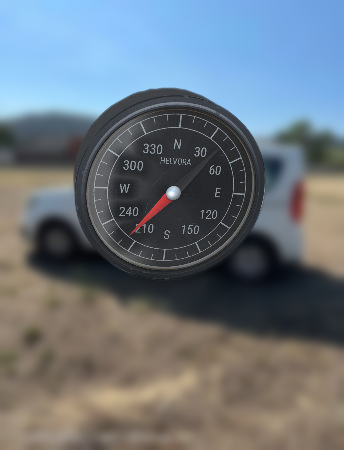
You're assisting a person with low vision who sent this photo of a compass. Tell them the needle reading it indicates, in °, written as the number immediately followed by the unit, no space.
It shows 220°
